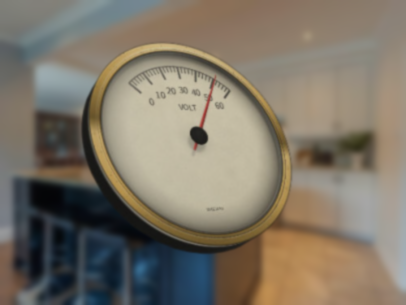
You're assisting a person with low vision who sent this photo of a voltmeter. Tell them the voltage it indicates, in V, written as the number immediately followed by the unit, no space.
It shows 50V
